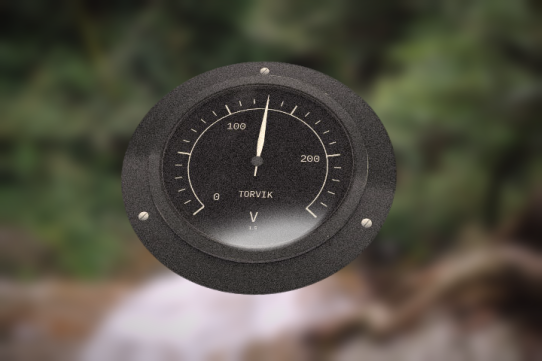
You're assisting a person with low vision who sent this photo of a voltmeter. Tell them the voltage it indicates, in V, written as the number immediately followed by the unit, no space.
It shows 130V
